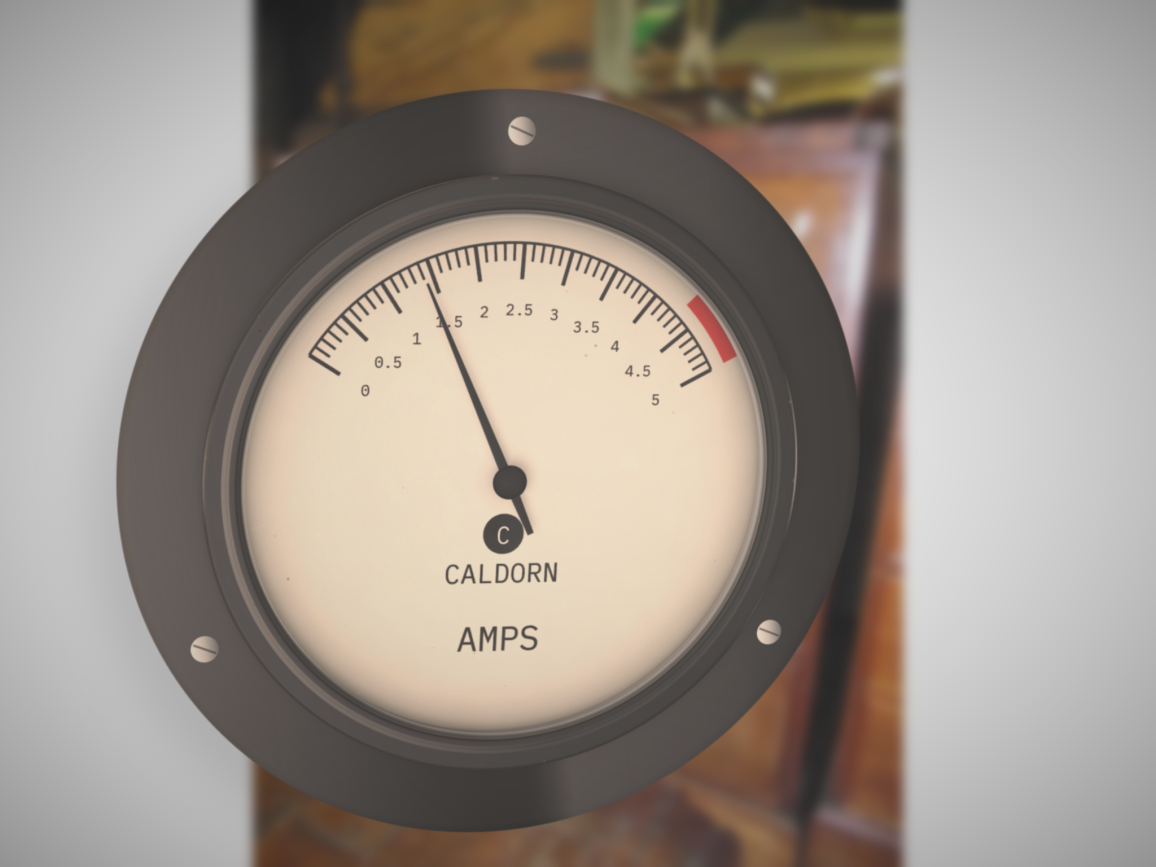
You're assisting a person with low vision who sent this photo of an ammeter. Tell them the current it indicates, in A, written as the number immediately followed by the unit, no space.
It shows 1.4A
